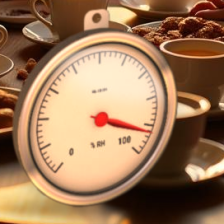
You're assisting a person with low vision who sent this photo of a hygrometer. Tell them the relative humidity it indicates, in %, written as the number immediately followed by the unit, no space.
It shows 92%
